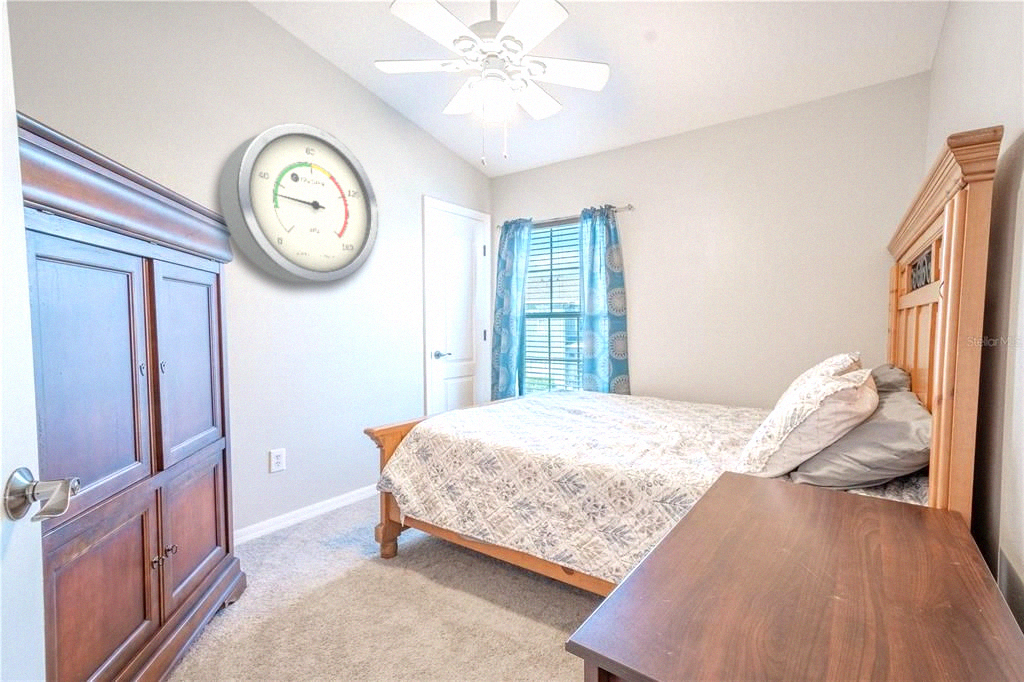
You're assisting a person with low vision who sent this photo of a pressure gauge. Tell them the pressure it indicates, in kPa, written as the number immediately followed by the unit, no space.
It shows 30kPa
